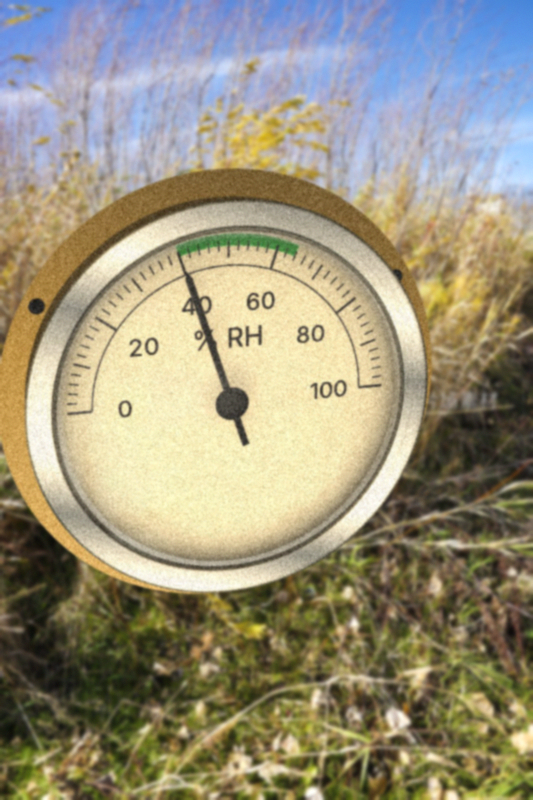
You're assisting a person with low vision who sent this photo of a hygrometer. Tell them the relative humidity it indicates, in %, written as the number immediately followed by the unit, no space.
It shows 40%
